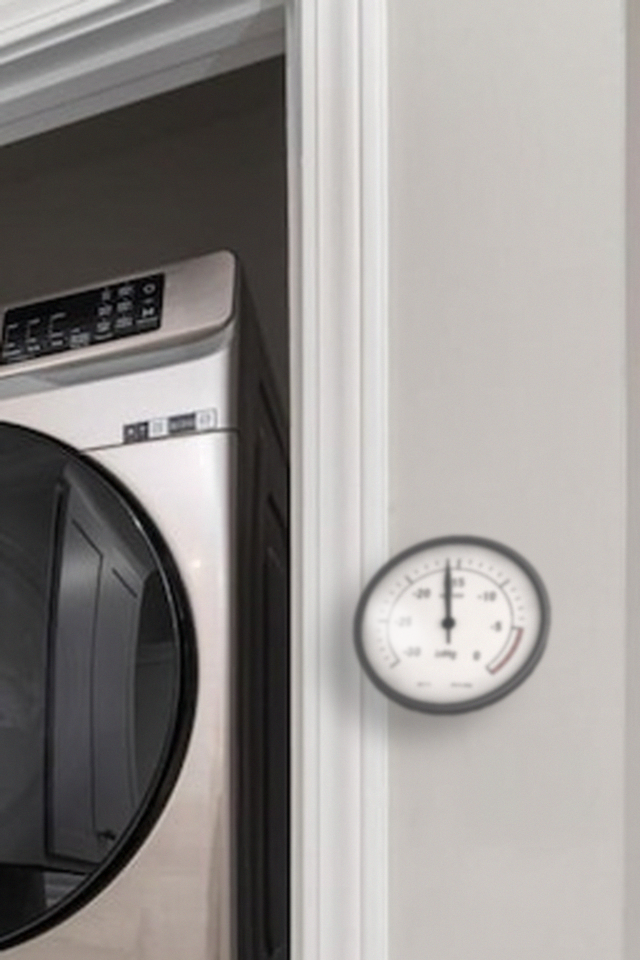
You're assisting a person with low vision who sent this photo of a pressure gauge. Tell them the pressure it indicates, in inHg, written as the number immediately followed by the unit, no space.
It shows -16inHg
